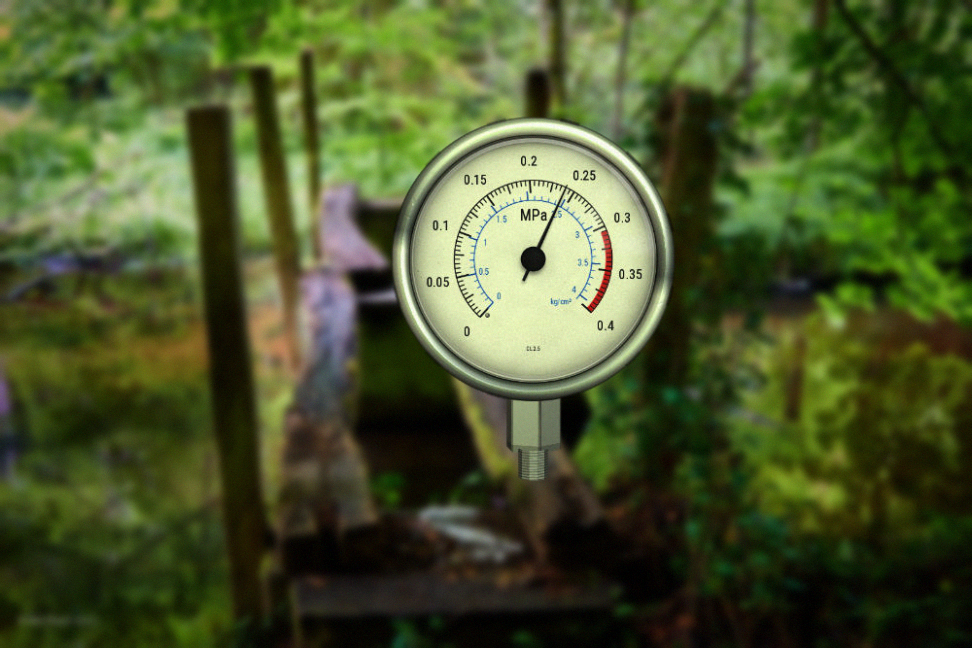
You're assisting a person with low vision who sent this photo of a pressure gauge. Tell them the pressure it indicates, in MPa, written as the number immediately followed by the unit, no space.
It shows 0.24MPa
